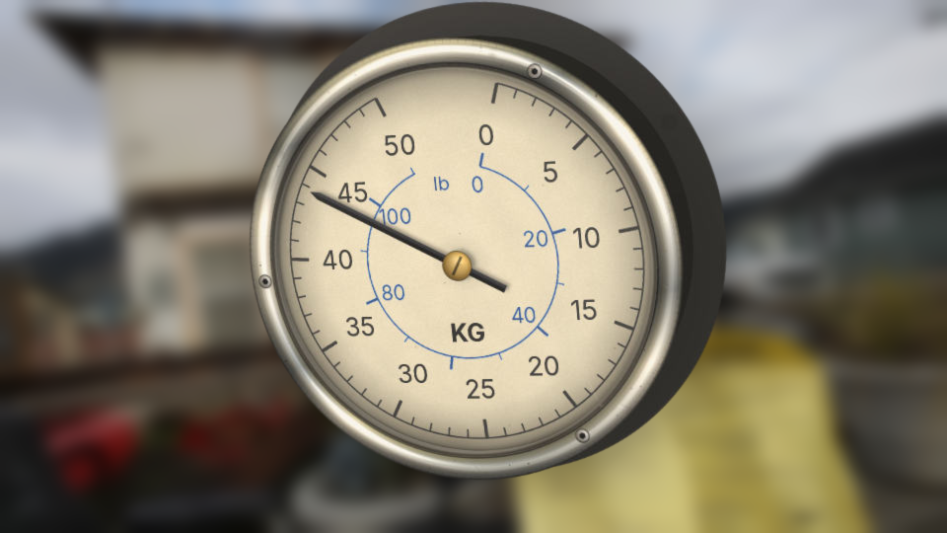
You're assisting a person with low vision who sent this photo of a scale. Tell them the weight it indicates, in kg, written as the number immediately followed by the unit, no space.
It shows 44kg
